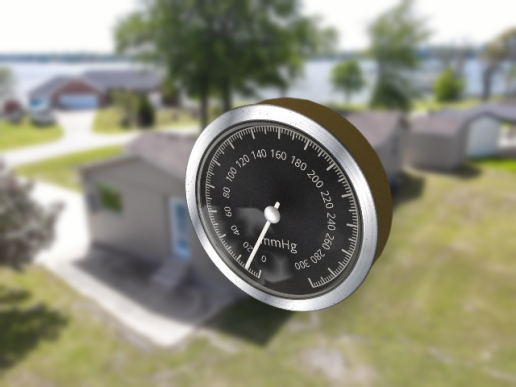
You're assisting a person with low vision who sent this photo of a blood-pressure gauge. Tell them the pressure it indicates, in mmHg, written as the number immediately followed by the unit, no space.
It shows 10mmHg
